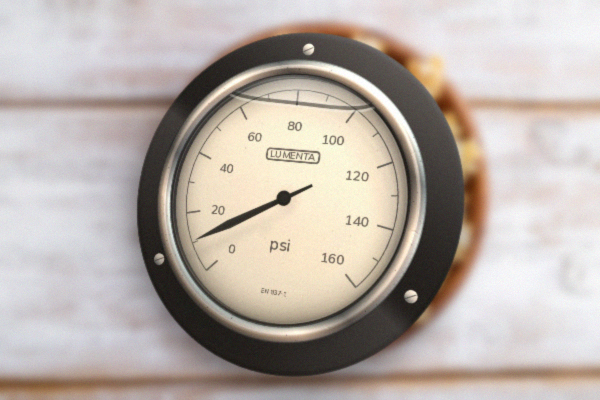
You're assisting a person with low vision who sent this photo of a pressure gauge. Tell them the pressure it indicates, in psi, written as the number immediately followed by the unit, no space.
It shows 10psi
